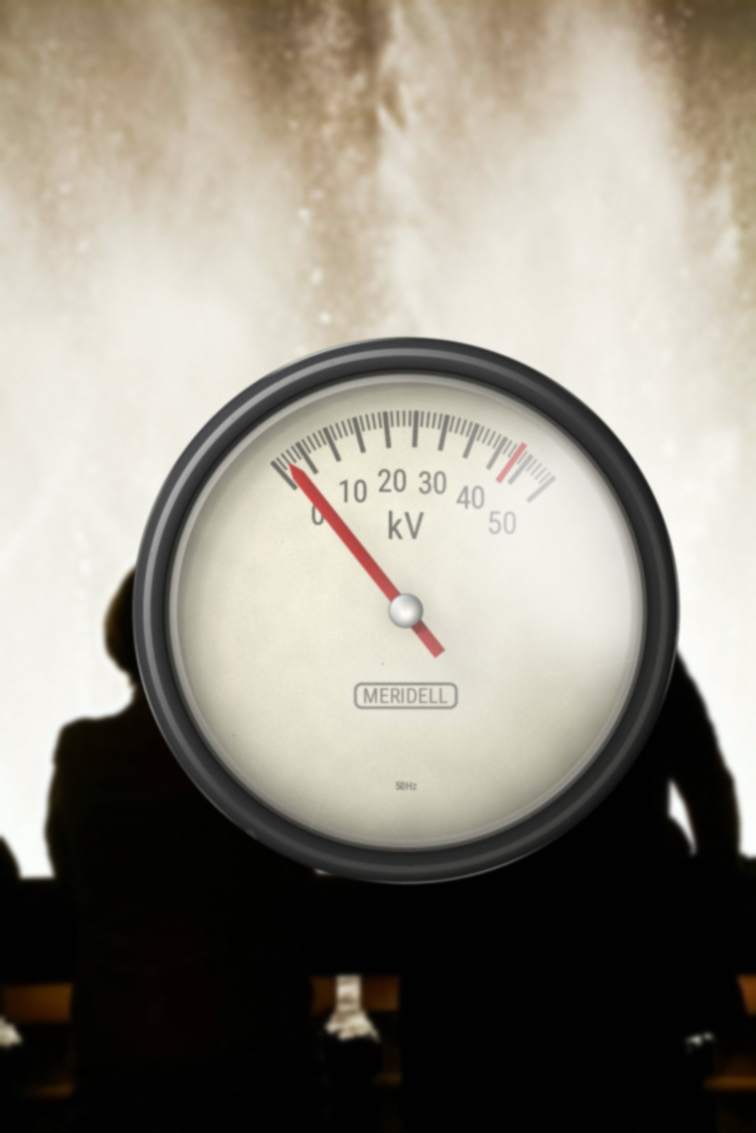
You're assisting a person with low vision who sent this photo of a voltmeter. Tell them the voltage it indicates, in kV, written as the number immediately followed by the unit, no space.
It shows 2kV
